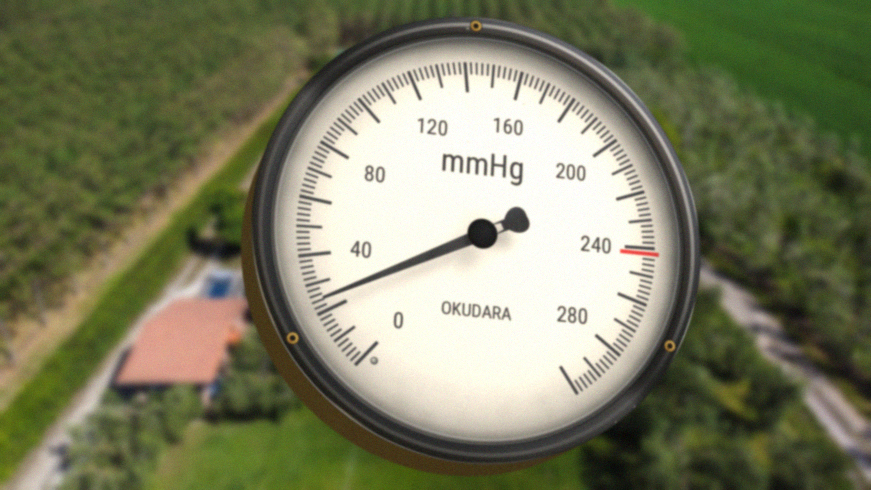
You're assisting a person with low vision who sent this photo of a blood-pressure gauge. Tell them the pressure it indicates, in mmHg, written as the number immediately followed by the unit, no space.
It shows 24mmHg
